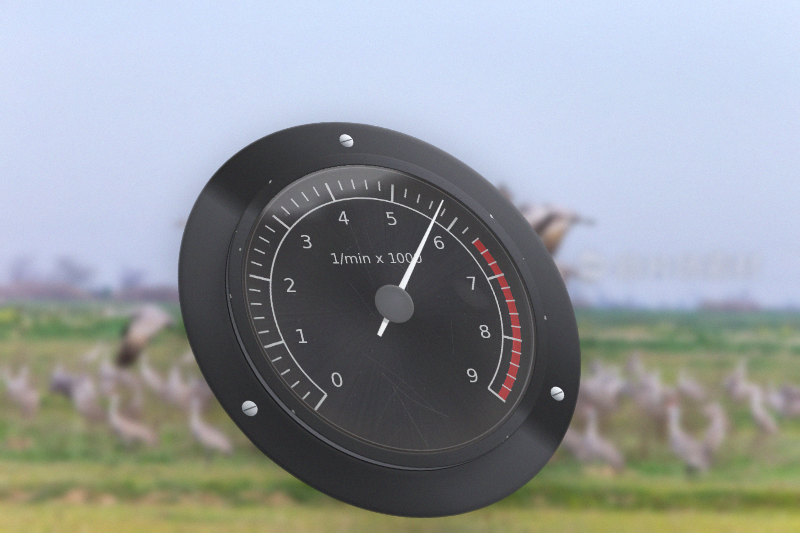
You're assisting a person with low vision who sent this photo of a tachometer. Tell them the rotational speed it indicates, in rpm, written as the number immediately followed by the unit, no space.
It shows 5700rpm
